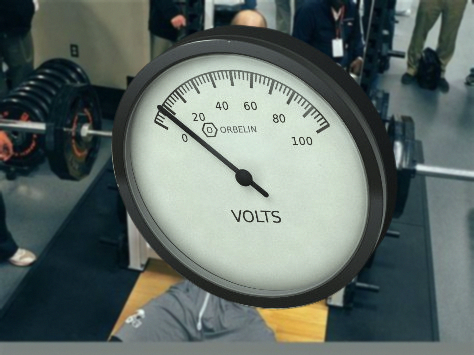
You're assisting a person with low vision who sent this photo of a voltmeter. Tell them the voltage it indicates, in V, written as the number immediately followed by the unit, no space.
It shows 10V
